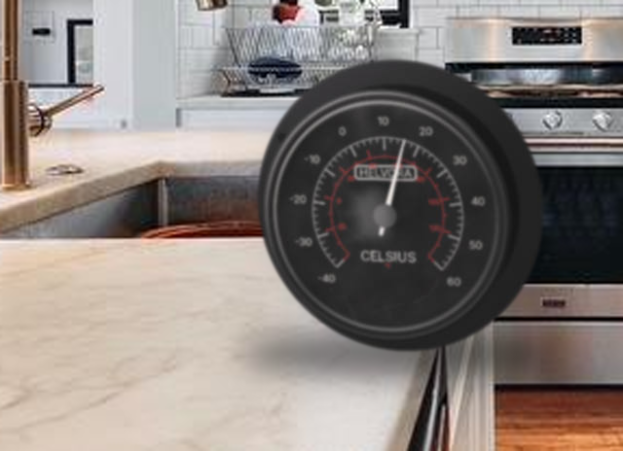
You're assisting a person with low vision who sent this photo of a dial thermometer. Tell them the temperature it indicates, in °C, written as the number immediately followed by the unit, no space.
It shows 16°C
